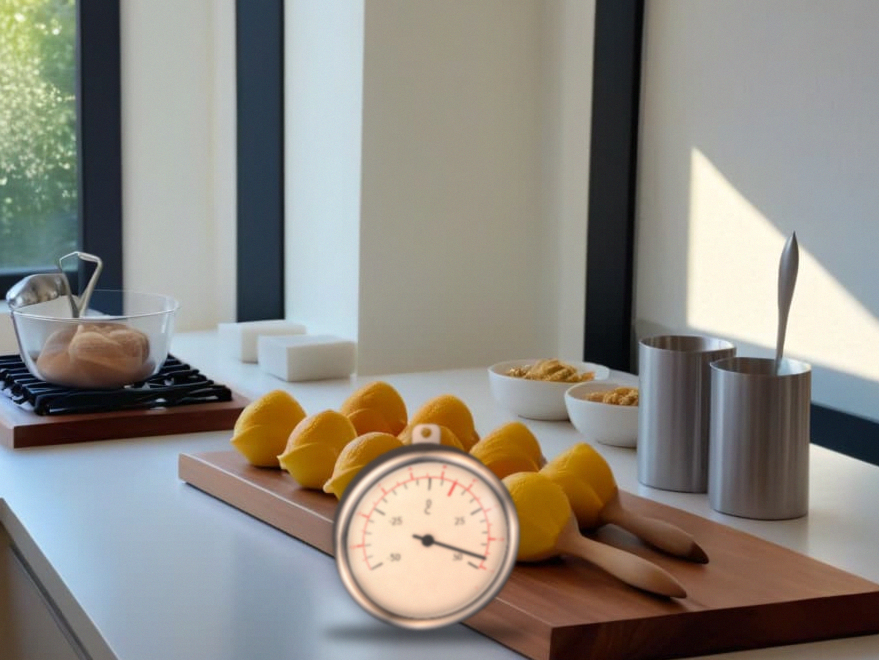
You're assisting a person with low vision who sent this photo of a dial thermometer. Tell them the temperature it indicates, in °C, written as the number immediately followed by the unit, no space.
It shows 45°C
